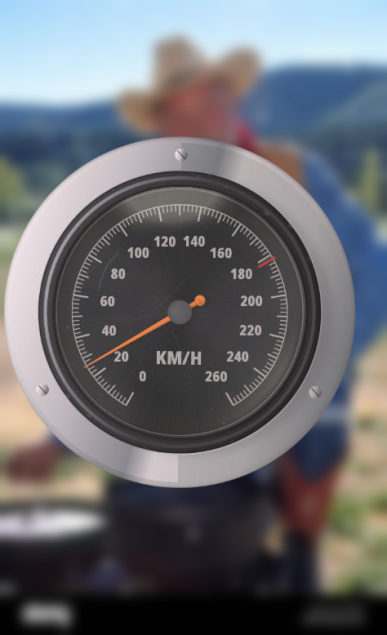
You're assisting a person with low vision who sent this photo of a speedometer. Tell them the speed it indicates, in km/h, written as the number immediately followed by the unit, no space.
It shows 26km/h
